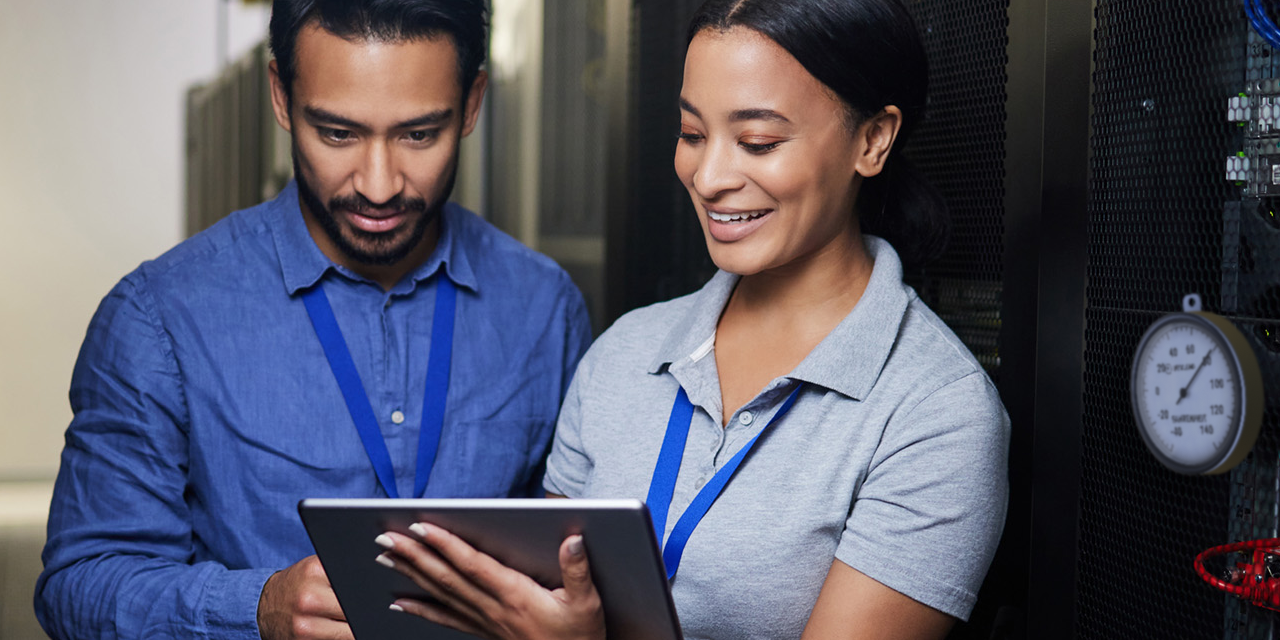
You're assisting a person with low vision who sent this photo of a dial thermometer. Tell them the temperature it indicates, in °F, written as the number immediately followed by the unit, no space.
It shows 80°F
